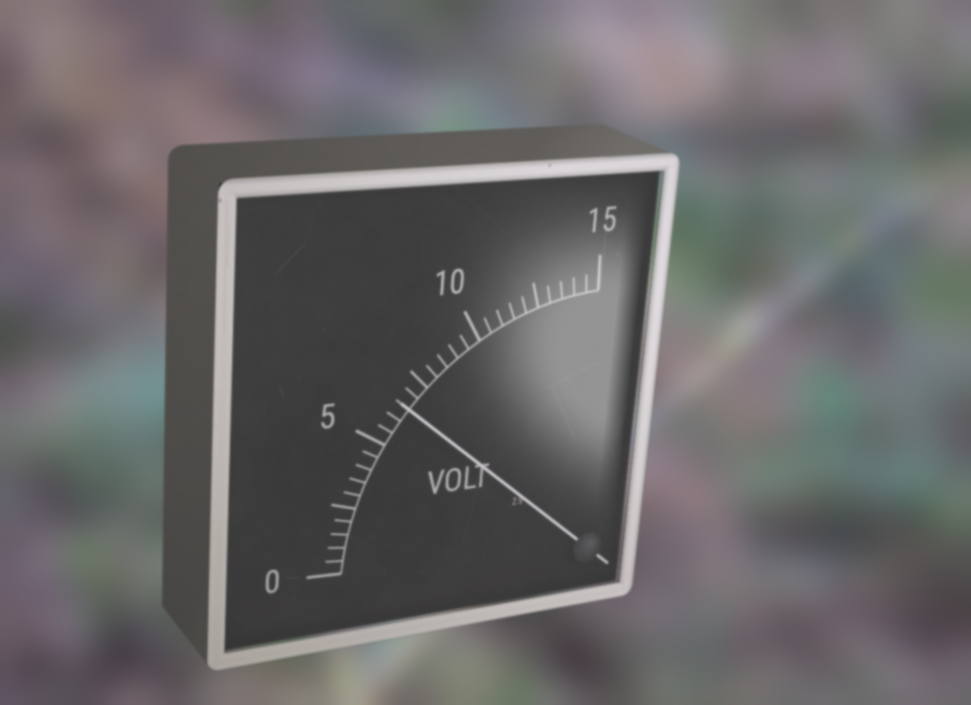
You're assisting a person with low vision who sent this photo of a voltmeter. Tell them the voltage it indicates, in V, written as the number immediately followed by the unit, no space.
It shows 6.5V
